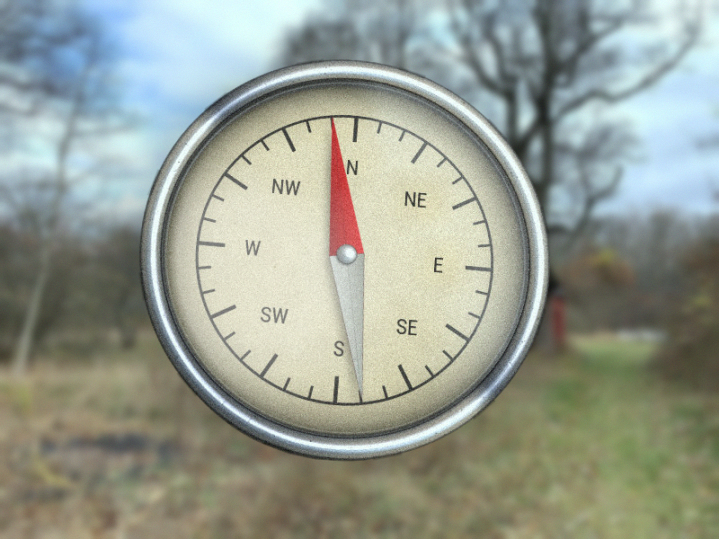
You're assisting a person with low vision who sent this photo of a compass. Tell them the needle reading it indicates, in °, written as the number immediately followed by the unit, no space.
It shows 350°
